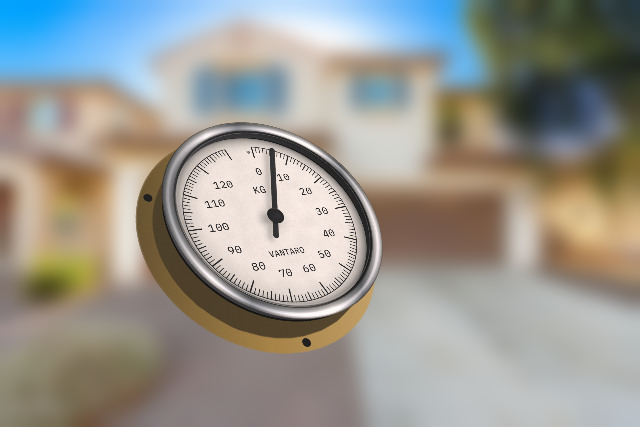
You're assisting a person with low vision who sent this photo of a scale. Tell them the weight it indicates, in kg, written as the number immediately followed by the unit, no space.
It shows 5kg
